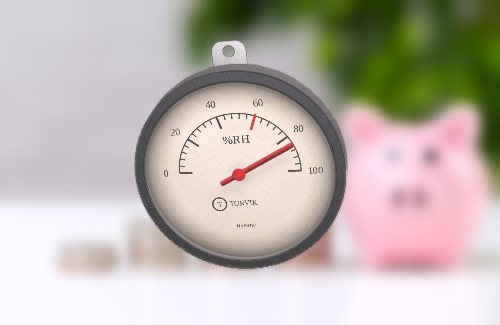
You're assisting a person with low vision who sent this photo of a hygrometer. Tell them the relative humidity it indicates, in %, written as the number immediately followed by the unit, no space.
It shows 84%
